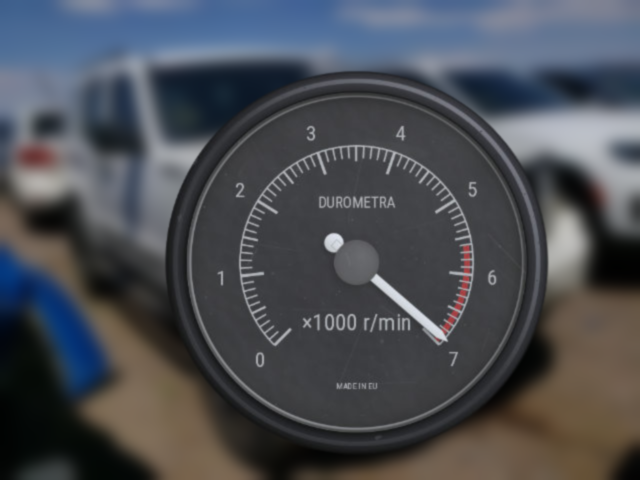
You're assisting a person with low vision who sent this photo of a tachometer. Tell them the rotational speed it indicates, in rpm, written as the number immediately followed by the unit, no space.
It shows 6900rpm
